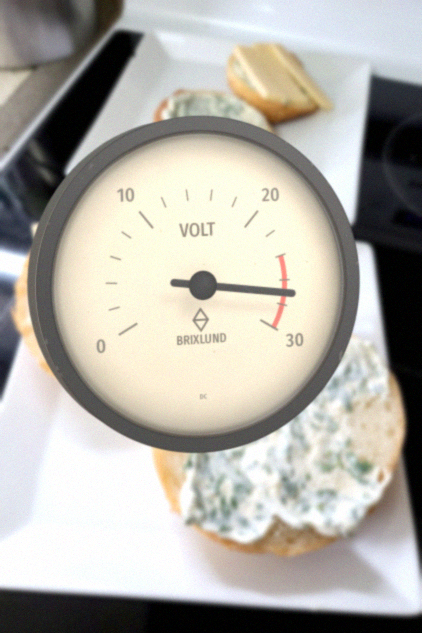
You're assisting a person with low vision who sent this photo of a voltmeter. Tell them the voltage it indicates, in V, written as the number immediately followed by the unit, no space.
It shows 27V
